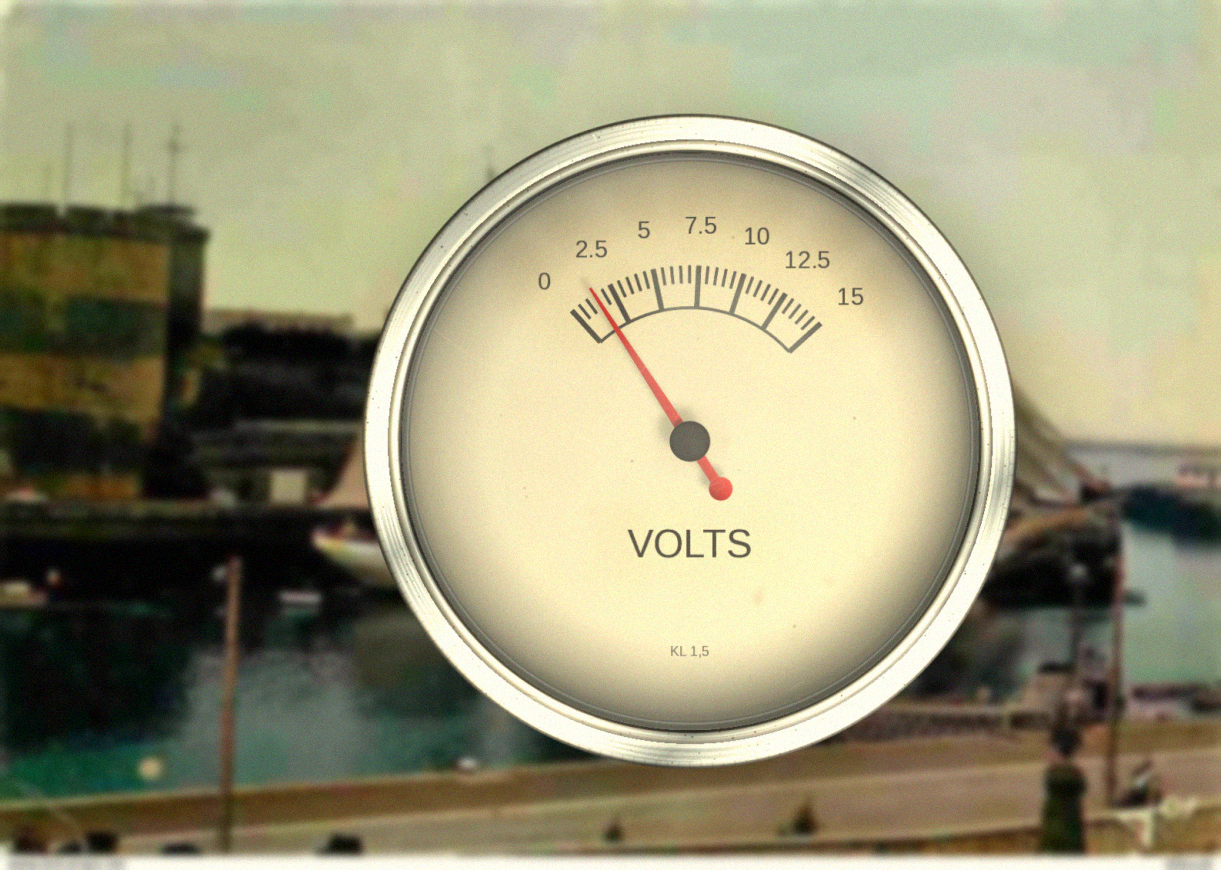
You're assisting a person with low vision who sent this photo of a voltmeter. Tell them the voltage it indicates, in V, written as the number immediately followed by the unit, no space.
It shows 1.5V
